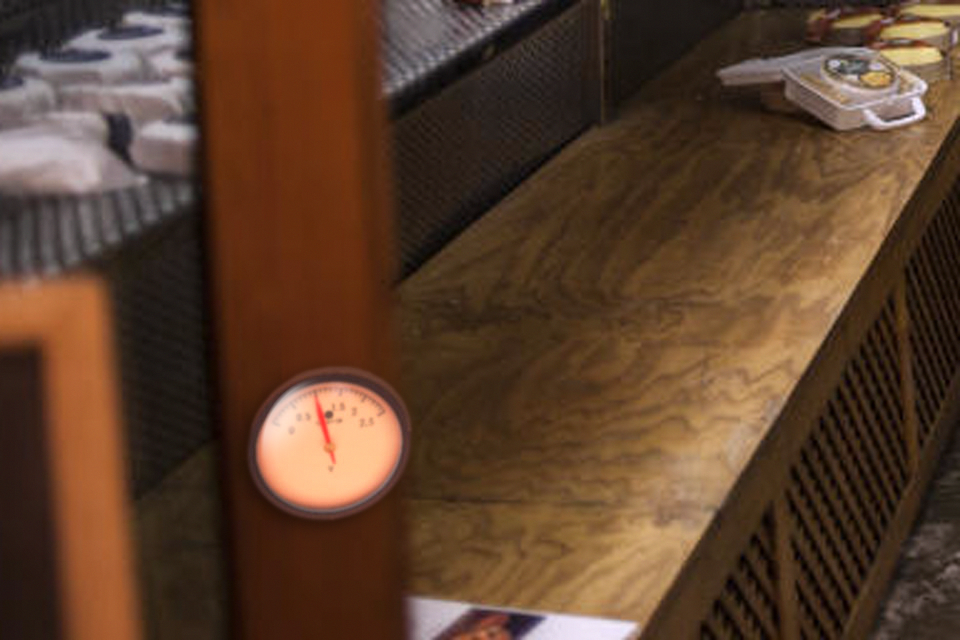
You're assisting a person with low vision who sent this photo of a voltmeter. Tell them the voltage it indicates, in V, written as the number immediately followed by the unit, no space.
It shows 1V
